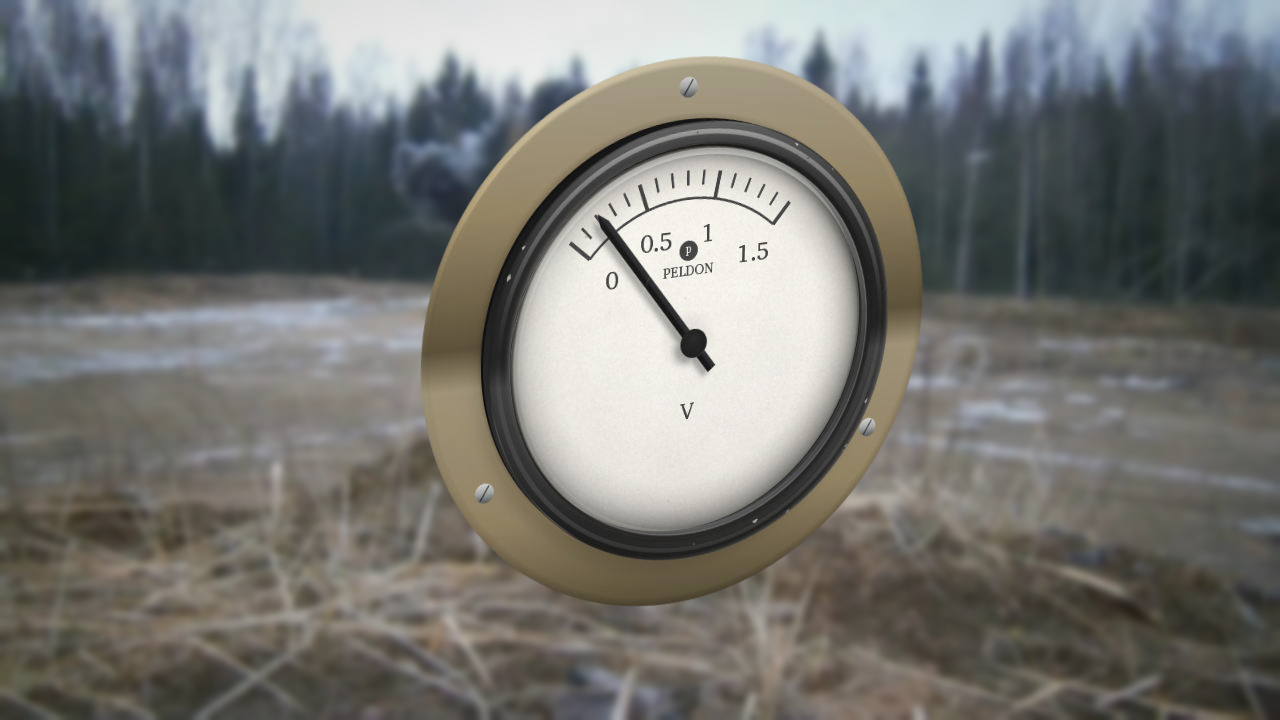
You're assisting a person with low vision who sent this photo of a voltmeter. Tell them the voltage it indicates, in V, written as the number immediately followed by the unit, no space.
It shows 0.2V
